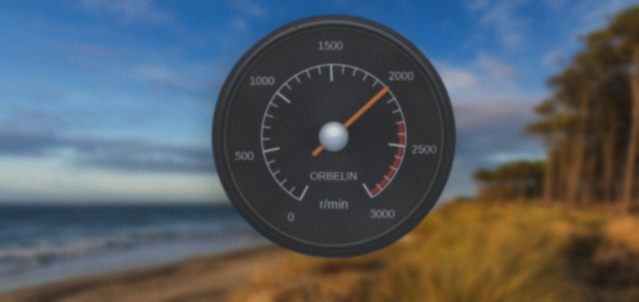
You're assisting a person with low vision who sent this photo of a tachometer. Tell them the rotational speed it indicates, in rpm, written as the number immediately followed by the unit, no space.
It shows 2000rpm
